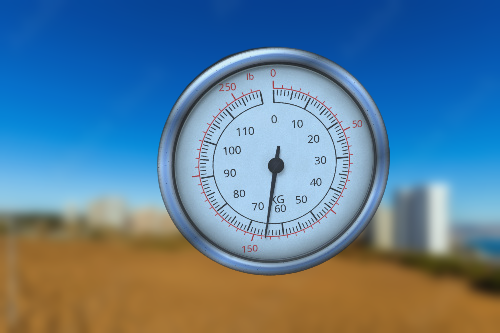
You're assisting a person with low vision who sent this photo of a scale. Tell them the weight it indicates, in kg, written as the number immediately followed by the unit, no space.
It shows 65kg
